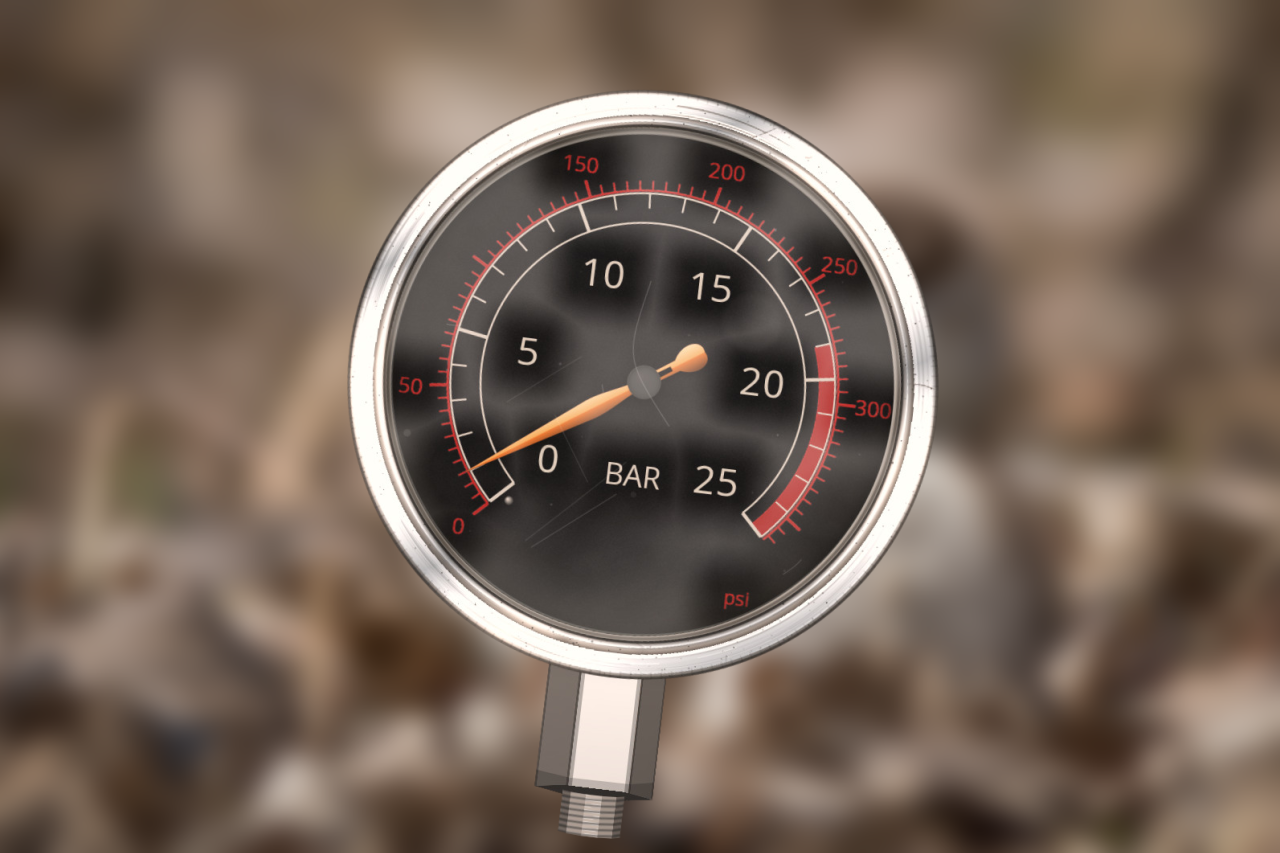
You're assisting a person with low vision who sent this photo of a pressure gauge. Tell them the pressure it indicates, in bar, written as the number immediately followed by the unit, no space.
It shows 1bar
